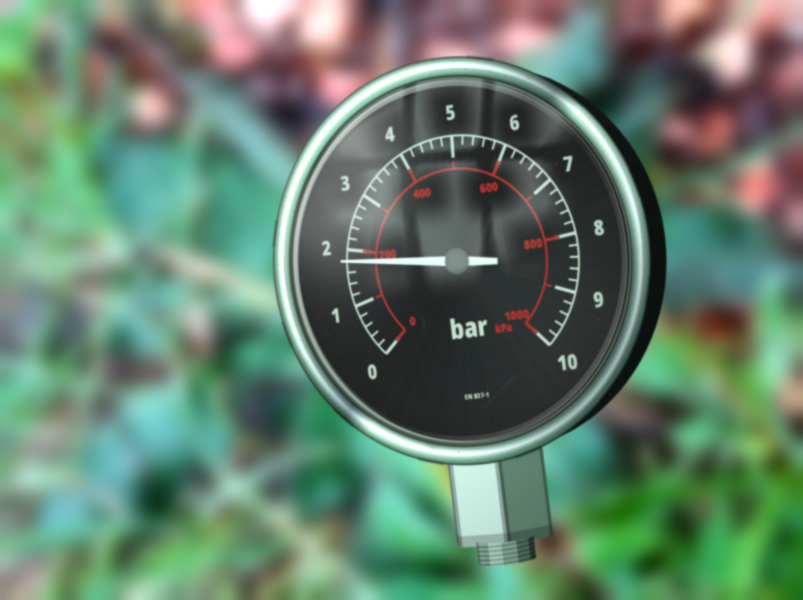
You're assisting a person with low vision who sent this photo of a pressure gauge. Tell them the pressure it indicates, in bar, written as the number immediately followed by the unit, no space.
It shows 1.8bar
